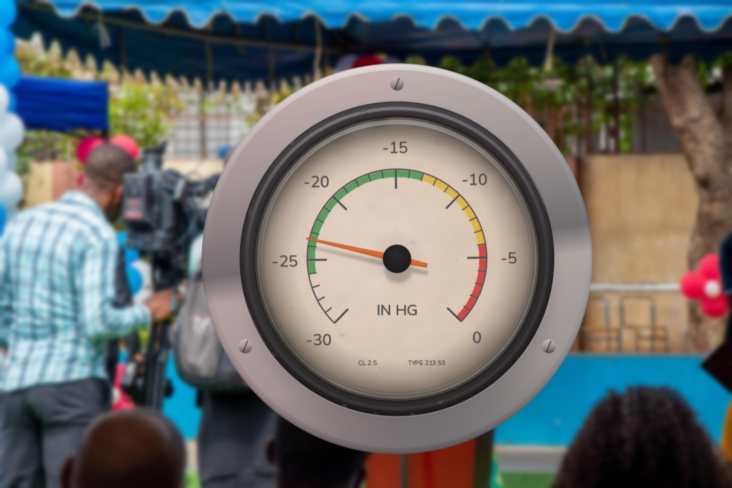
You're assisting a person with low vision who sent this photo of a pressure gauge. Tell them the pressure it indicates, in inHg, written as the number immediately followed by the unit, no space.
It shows -23.5inHg
